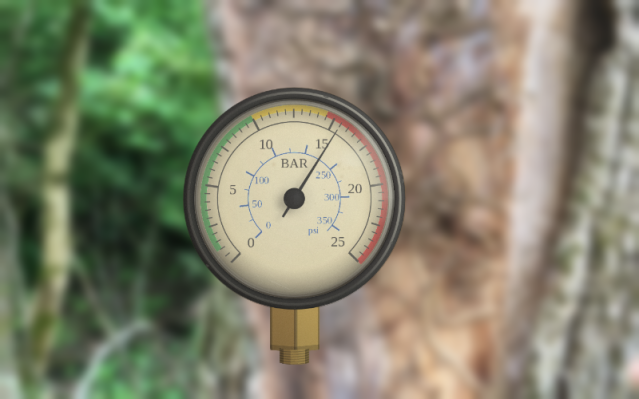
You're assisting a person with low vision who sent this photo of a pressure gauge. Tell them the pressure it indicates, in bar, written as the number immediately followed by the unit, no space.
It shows 15.5bar
